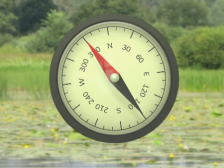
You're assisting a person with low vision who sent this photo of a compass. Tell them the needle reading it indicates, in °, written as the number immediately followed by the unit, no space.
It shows 330°
